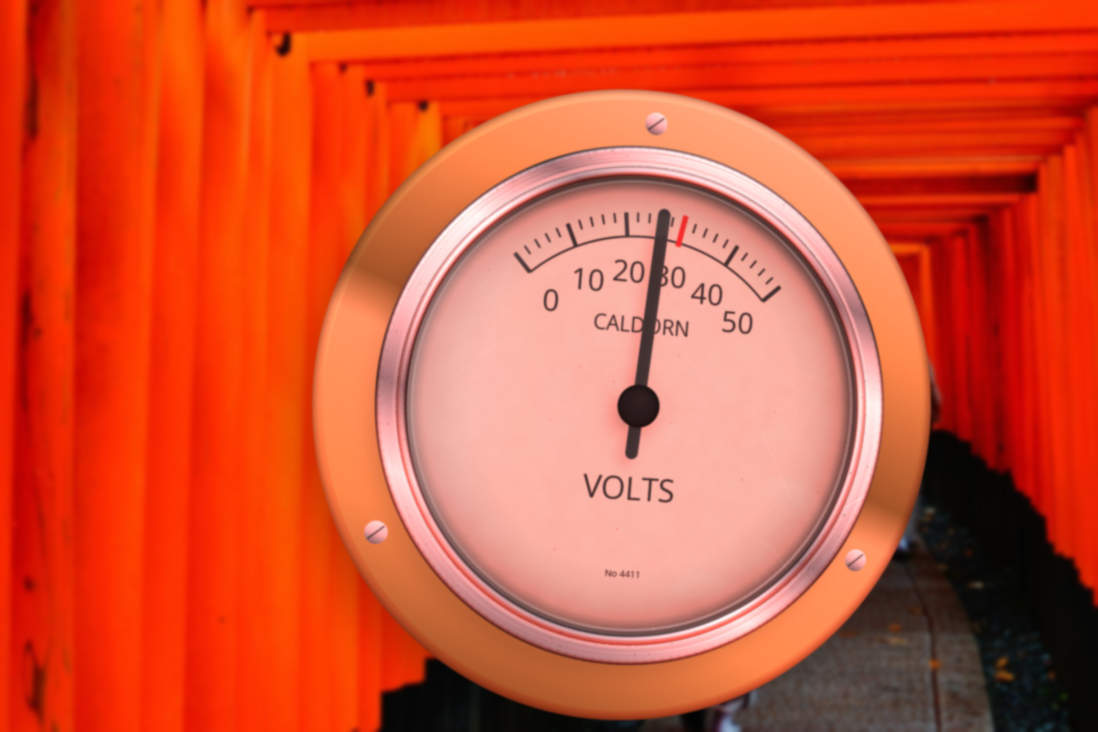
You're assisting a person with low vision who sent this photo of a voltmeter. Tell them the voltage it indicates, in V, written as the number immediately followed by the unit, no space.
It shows 26V
